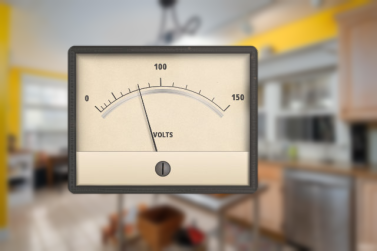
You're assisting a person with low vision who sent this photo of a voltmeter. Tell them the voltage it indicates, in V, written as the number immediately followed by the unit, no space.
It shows 80V
